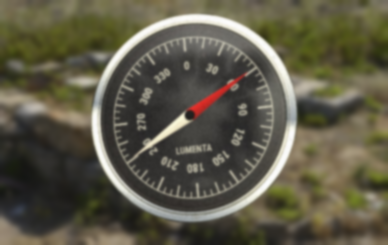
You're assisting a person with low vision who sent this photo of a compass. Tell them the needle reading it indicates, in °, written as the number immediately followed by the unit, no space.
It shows 60°
